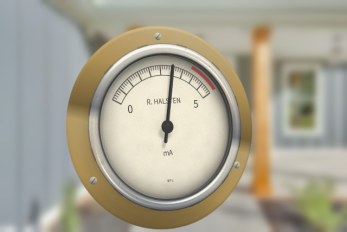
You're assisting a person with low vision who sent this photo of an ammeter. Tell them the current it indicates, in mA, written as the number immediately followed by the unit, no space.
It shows 3mA
